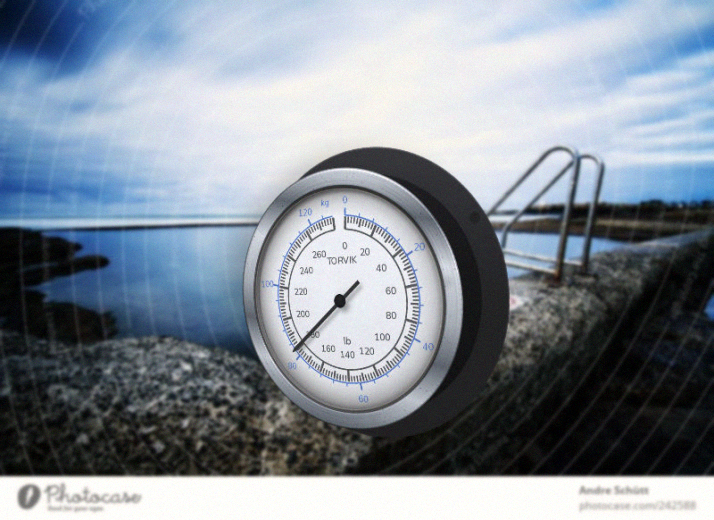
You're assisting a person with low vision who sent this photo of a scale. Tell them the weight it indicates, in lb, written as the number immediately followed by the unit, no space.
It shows 180lb
